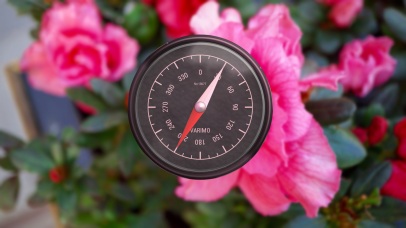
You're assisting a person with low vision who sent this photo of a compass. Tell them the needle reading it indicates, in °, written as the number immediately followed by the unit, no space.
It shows 210°
